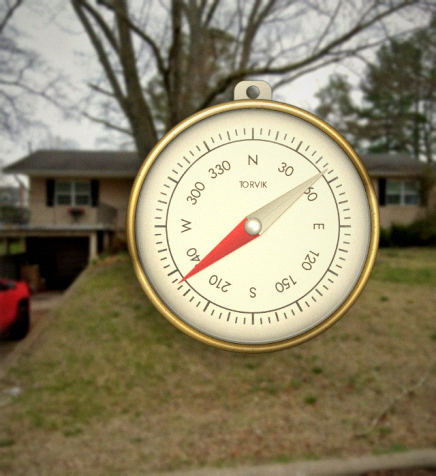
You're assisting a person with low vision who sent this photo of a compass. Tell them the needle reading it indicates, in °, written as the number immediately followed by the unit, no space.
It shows 232.5°
